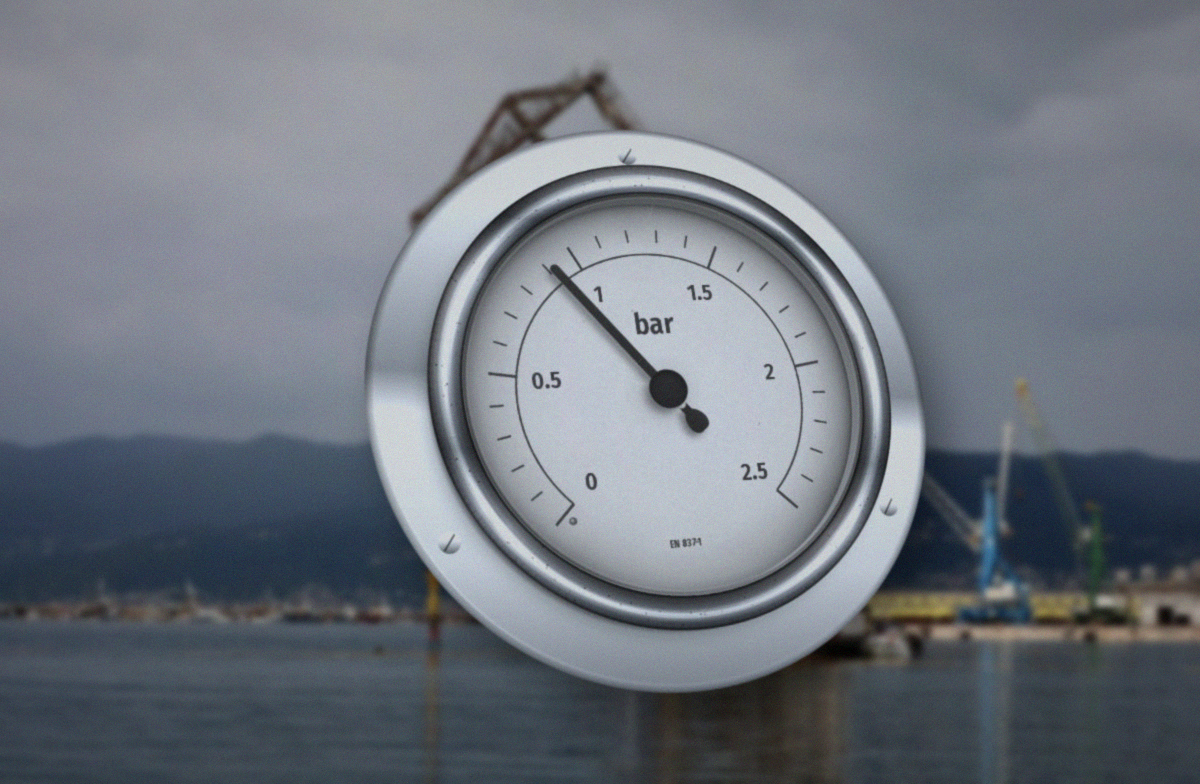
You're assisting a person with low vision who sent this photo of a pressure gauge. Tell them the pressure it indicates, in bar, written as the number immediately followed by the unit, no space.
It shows 0.9bar
